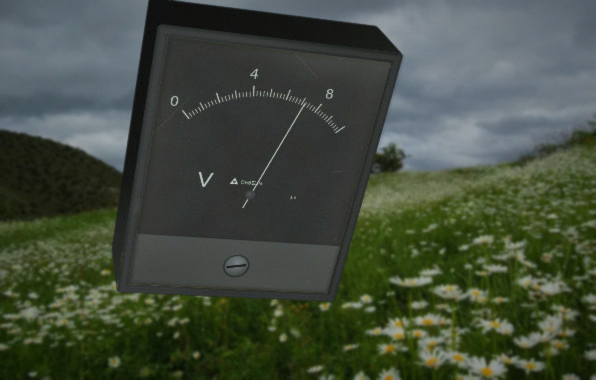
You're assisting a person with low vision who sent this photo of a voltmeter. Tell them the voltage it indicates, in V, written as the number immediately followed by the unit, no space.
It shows 7V
